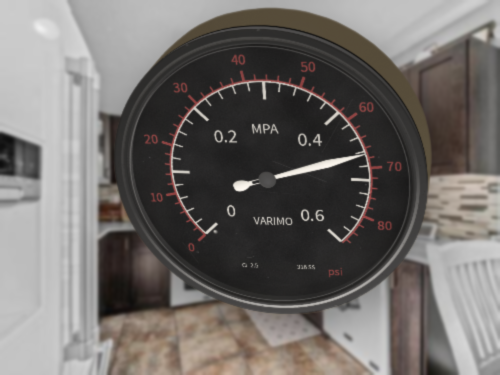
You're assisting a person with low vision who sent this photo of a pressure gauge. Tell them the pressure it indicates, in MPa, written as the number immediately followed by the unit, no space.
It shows 0.46MPa
